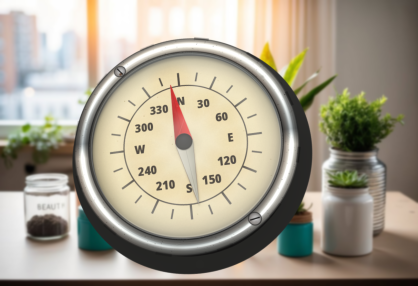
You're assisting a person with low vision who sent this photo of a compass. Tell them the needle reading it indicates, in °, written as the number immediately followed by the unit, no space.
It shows 352.5°
